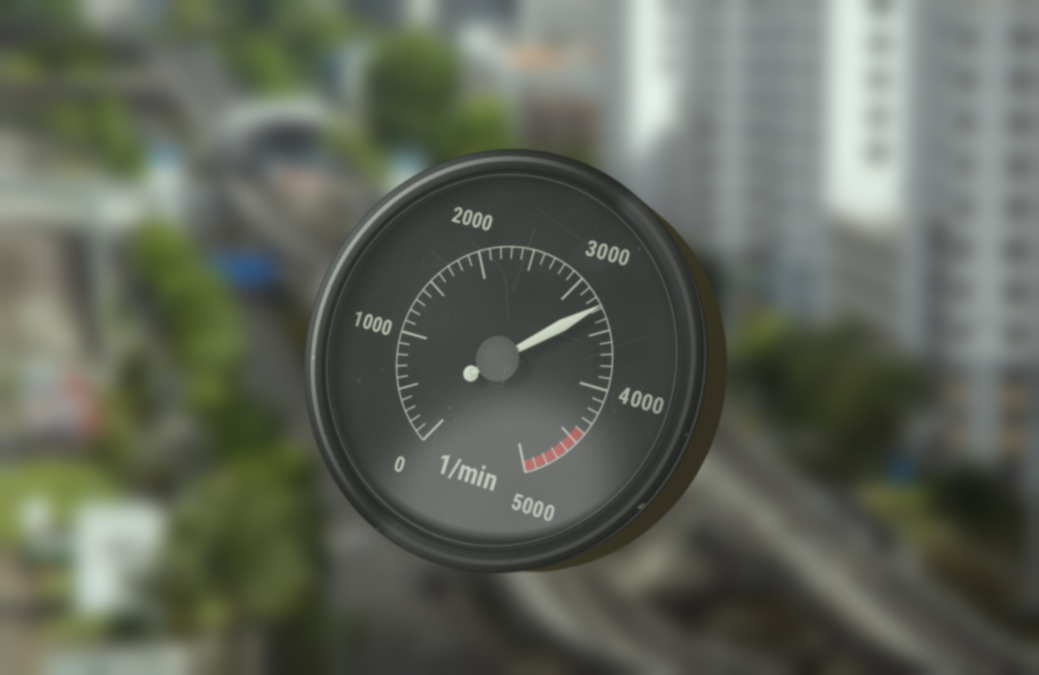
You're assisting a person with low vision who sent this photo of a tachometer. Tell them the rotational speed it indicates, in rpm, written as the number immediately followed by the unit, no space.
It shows 3300rpm
